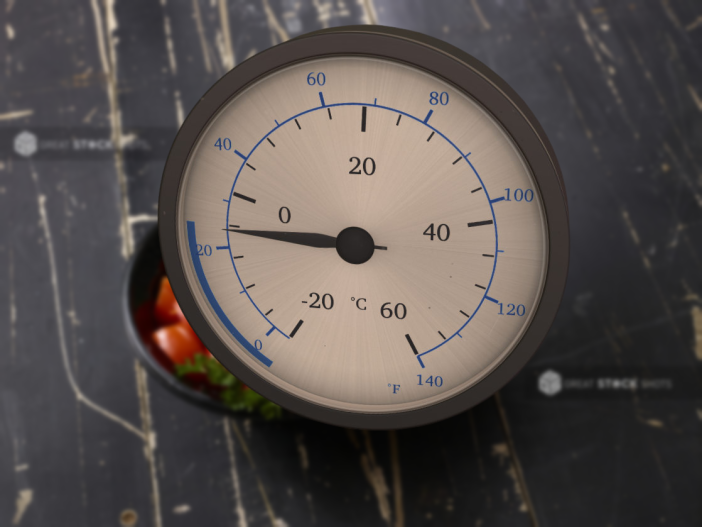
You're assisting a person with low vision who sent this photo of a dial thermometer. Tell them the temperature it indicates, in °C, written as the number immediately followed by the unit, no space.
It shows -4°C
